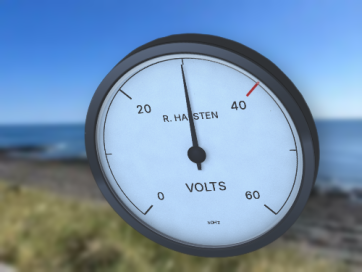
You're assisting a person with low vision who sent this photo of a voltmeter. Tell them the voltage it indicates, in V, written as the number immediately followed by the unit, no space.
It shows 30V
